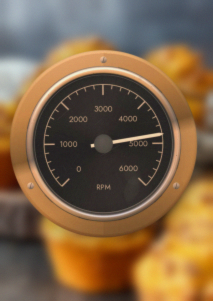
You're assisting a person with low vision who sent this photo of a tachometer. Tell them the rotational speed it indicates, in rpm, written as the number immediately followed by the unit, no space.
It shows 4800rpm
